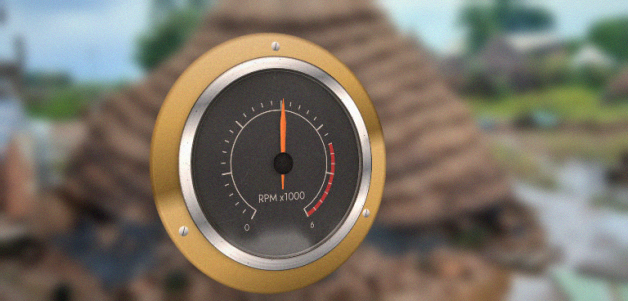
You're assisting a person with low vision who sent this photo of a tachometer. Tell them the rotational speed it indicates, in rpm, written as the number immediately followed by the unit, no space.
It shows 3000rpm
